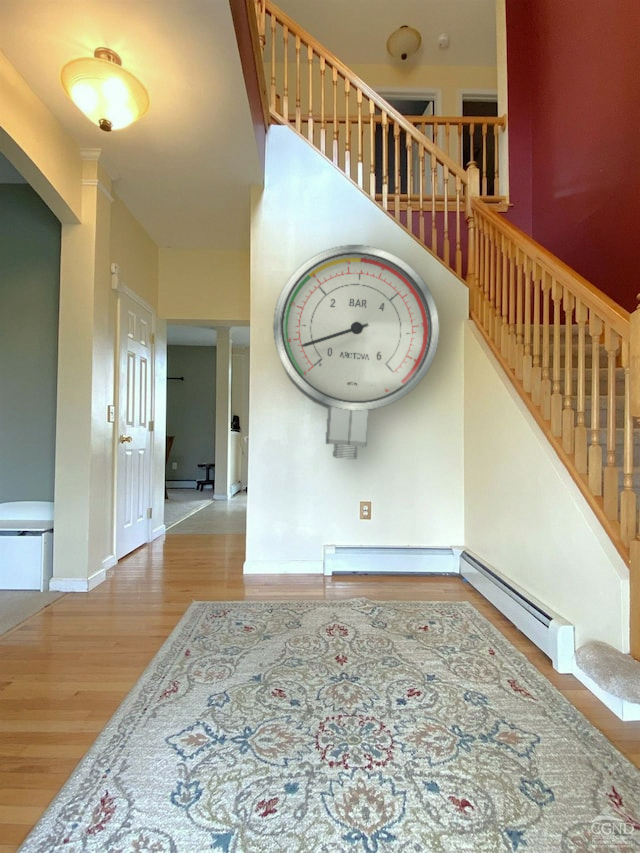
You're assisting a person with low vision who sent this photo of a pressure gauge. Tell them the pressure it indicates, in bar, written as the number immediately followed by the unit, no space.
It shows 0.5bar
